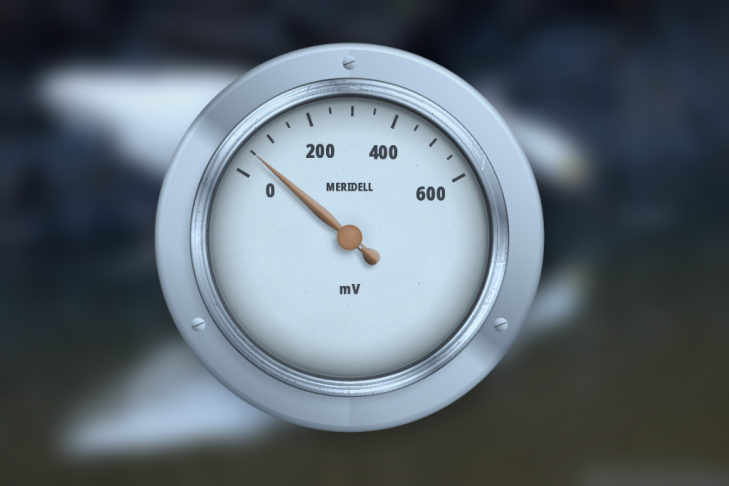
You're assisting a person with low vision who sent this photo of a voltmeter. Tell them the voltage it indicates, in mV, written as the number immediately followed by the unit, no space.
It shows 50mV
